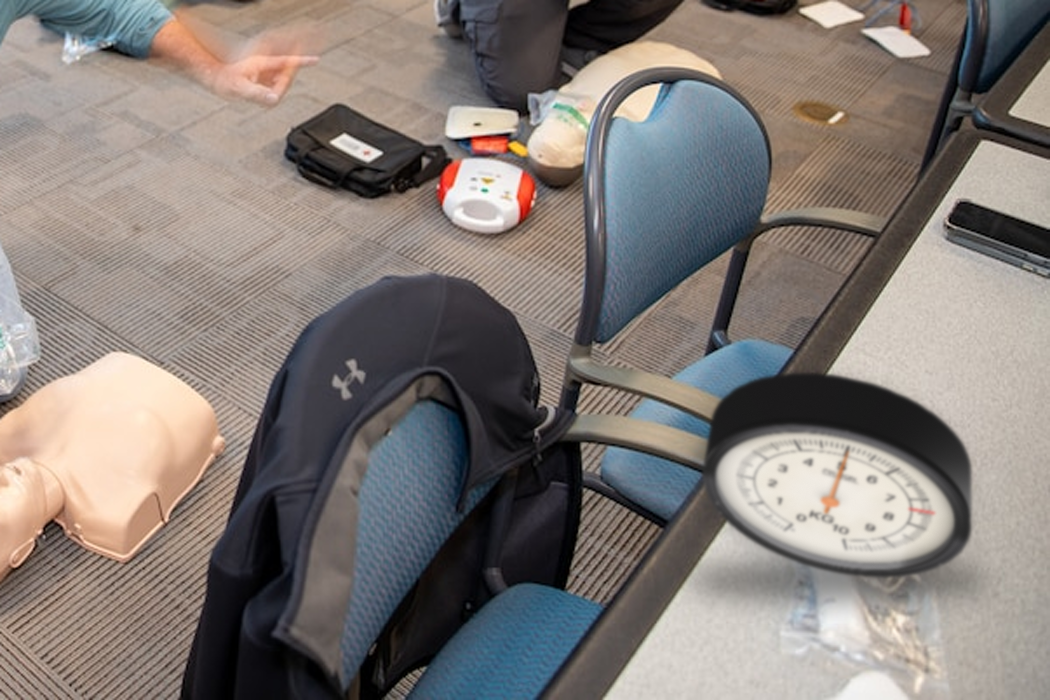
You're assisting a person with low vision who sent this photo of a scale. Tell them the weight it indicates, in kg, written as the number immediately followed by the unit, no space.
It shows 5kg
